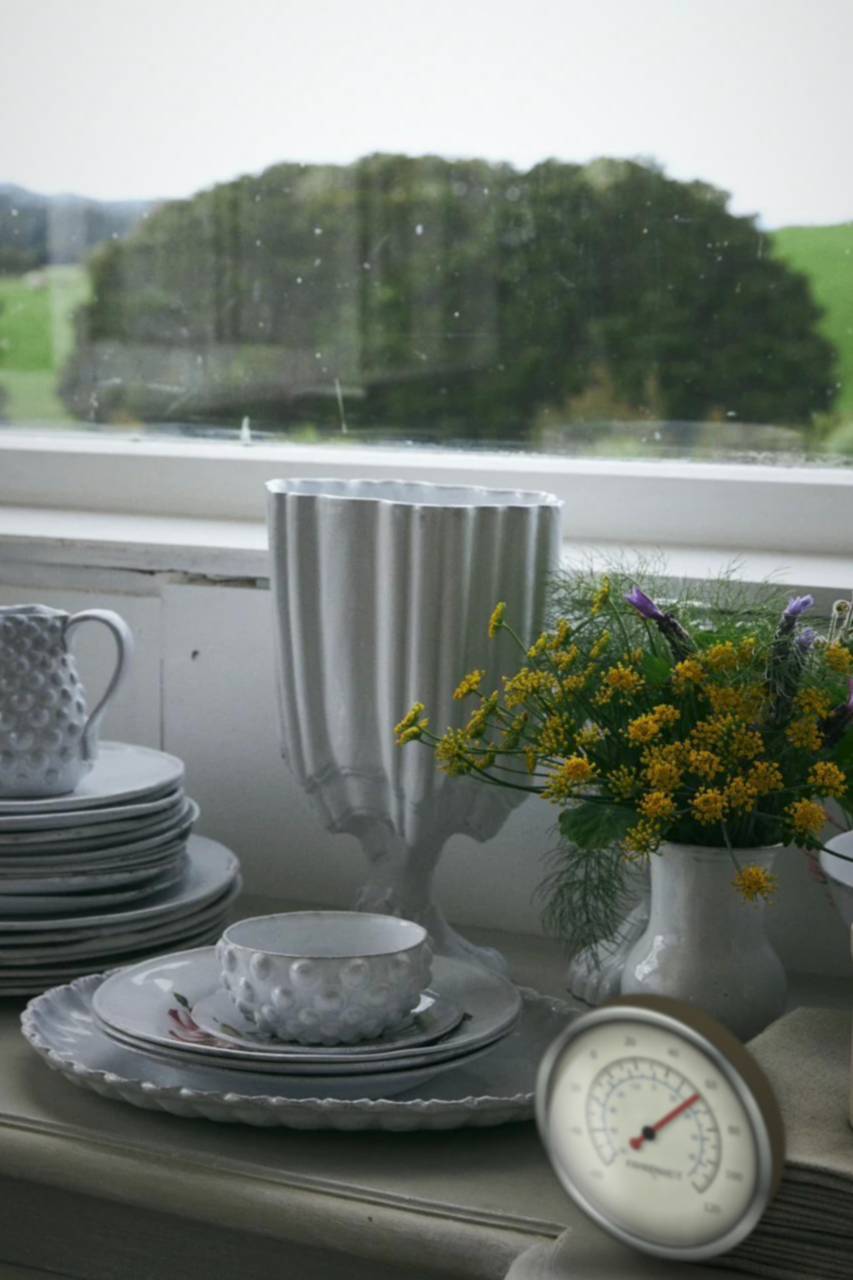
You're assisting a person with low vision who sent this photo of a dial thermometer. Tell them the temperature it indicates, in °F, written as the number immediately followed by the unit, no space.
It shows 60°F
